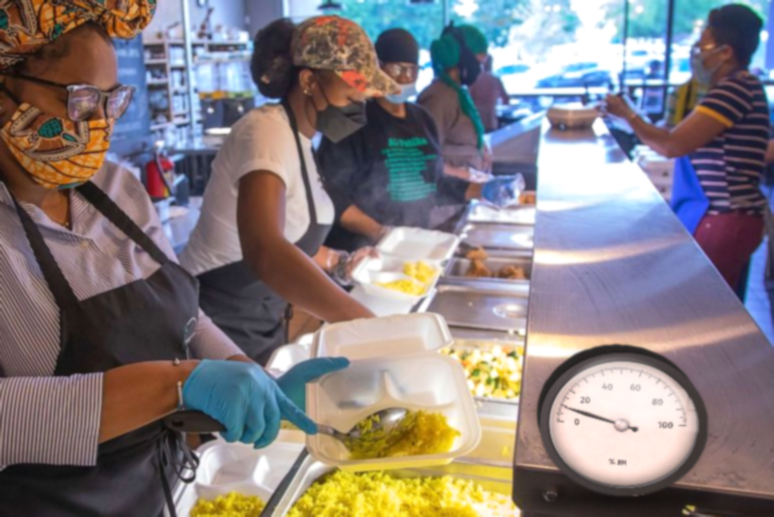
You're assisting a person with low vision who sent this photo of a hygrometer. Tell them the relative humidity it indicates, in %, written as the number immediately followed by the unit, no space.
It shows 10%
